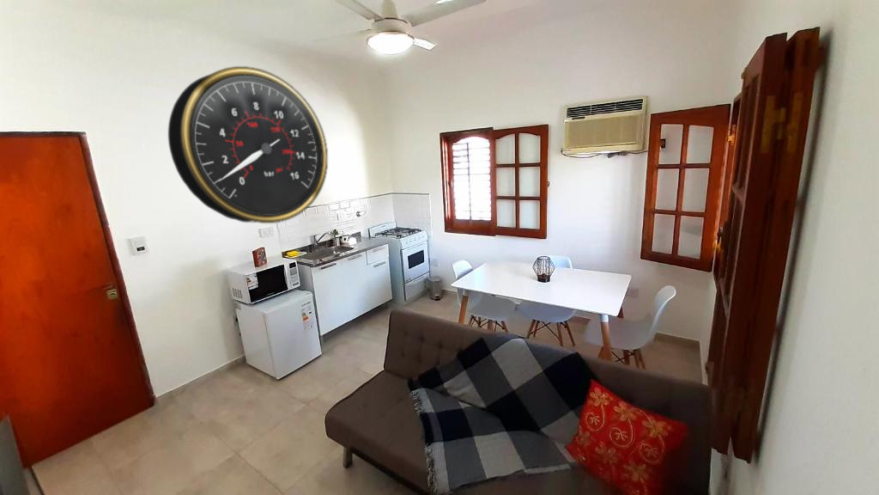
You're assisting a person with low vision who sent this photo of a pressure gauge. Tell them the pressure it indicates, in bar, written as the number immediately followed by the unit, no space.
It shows 1bar
